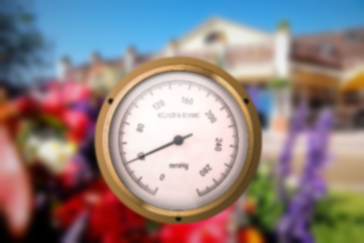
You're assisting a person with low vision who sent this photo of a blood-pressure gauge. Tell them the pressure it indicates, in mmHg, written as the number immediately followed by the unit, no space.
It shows 40mmHg
